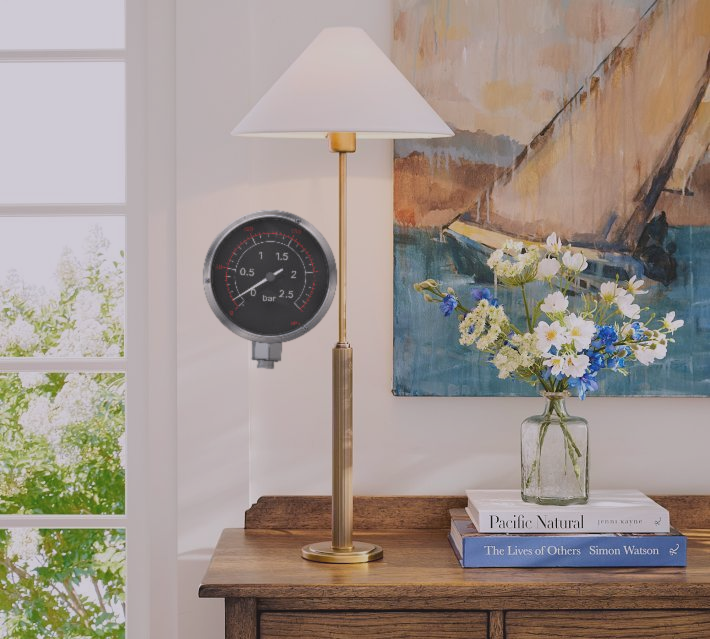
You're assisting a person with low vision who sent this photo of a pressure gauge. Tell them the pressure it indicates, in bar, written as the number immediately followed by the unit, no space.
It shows 0.1bar
